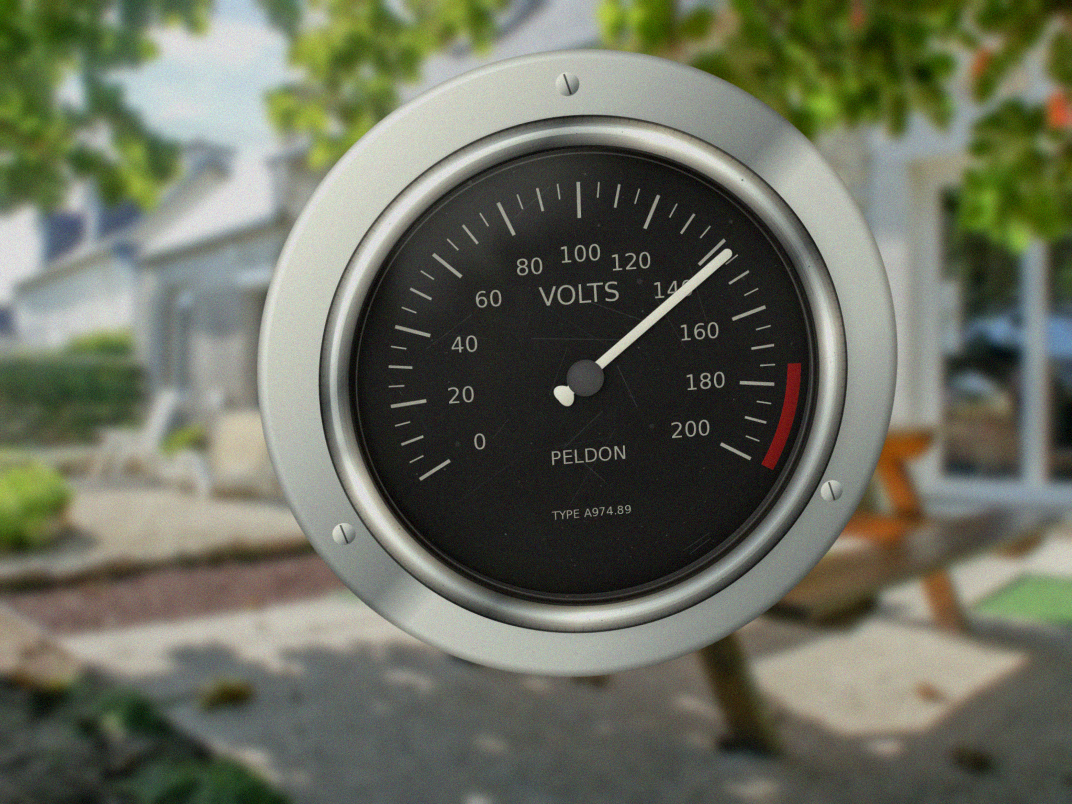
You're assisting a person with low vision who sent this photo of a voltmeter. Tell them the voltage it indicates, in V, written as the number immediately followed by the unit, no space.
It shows 142.5V
